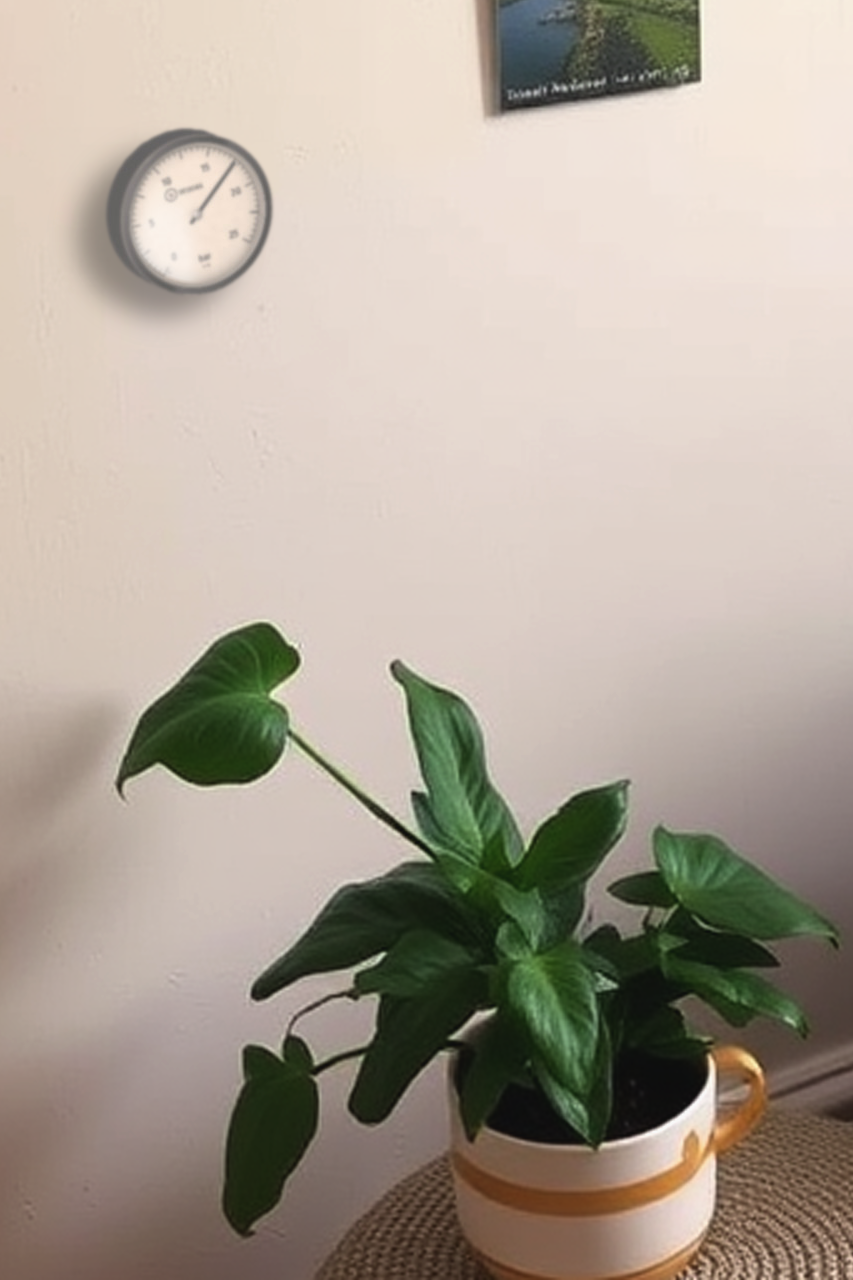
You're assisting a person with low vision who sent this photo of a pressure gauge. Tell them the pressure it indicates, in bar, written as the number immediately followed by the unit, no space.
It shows 17.5bar
